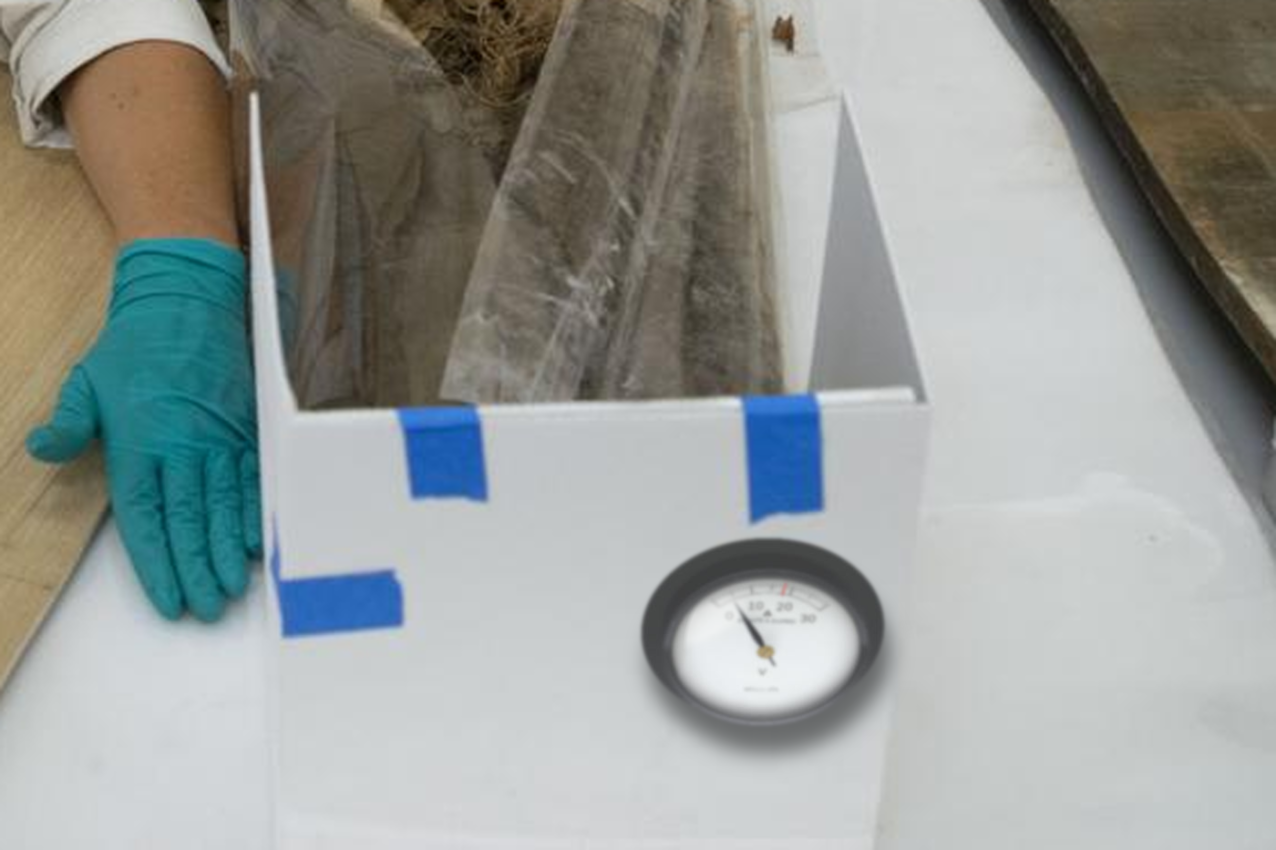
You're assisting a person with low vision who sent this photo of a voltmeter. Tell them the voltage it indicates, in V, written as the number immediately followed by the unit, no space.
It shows 5V
